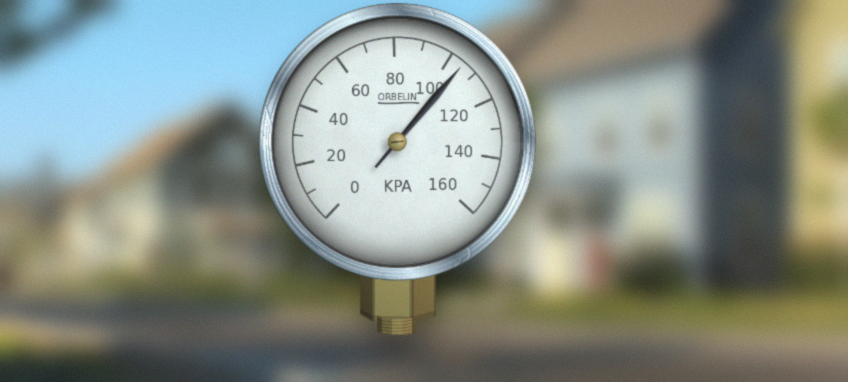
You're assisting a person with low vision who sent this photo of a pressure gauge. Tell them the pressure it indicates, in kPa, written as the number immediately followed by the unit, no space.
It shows 105kPa
